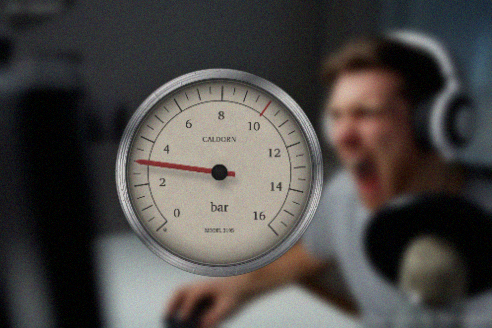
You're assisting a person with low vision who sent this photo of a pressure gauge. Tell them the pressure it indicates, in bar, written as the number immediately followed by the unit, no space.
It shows 3bar
